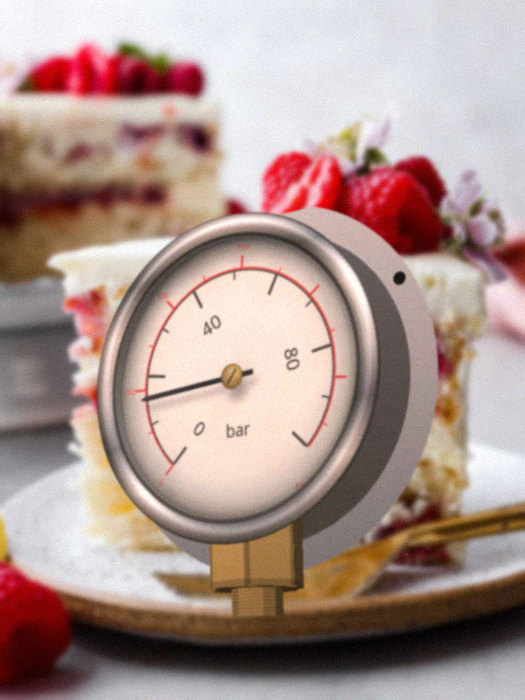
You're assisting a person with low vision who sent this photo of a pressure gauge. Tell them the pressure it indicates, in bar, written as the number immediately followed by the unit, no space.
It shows 15bar
